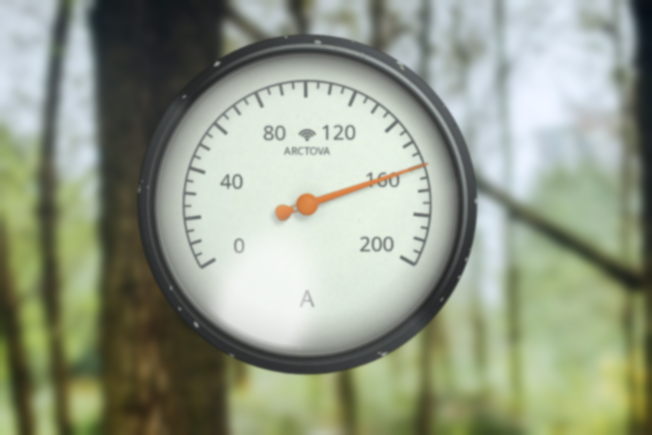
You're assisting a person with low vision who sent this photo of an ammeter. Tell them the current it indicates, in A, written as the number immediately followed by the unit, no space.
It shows 160A
